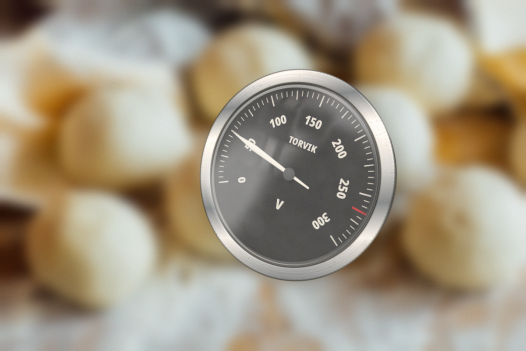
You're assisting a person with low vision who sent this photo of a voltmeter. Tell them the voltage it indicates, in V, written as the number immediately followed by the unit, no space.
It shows 50V
